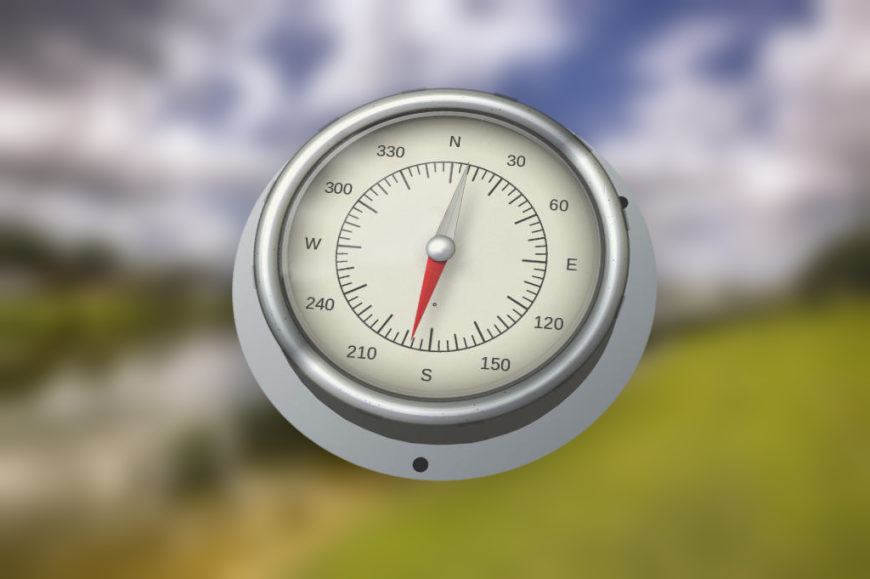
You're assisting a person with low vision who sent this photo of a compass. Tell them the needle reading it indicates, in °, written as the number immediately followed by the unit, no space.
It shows 190°
